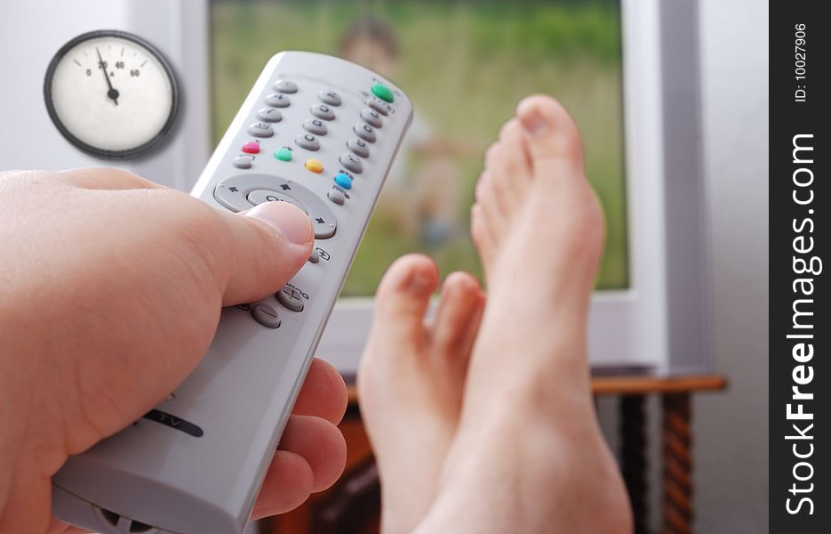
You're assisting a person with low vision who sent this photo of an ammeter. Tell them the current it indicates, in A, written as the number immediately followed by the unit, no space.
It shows 20A
